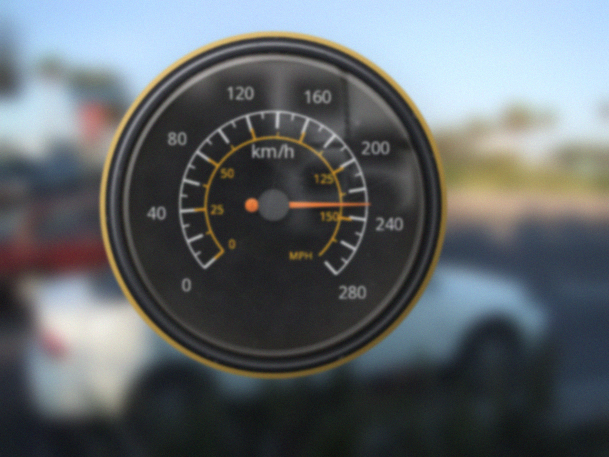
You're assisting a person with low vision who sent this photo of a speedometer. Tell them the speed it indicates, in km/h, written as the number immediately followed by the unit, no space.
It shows 230km/h
